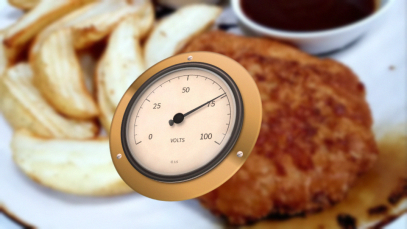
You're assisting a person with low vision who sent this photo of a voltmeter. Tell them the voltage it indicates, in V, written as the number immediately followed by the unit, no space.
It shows 75V
